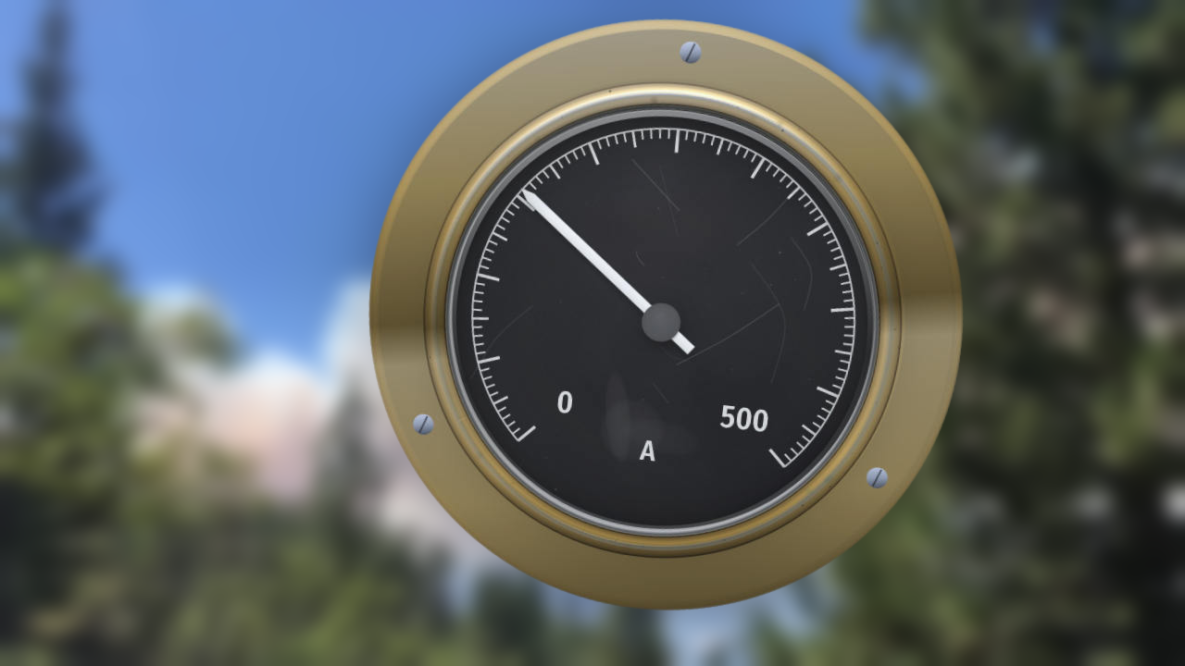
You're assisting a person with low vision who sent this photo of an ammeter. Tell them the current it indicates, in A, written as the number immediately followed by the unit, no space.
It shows 155A
